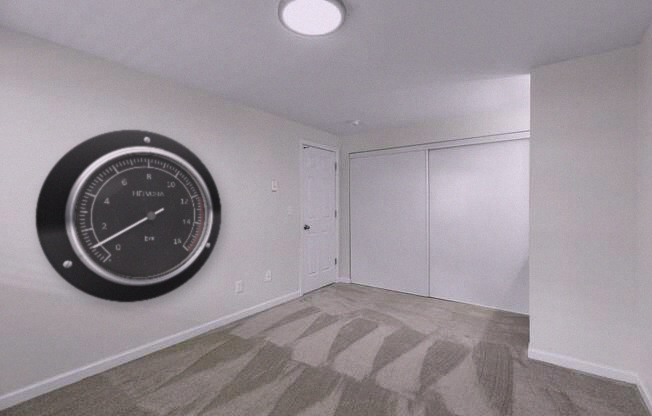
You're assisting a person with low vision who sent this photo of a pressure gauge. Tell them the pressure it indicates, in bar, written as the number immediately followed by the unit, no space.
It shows 1bar
